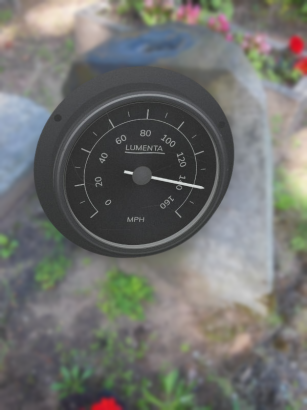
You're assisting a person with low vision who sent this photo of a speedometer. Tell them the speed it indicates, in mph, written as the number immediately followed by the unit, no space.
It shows 140mph
